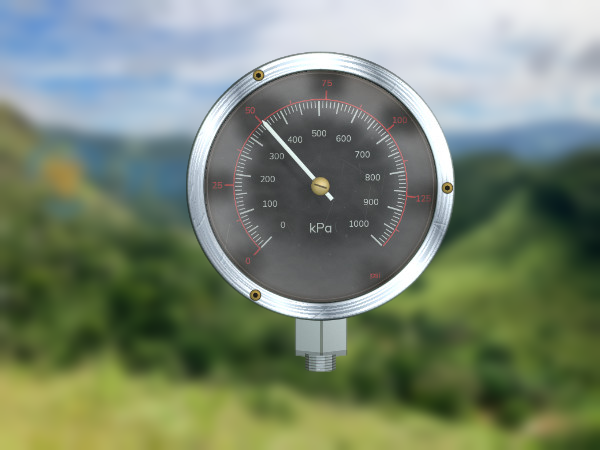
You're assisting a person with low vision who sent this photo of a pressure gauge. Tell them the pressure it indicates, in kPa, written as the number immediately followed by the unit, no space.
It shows 350kPa
